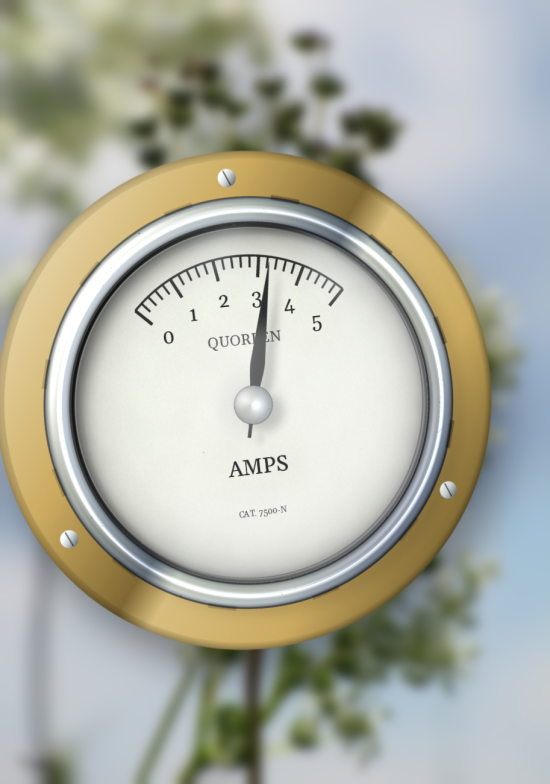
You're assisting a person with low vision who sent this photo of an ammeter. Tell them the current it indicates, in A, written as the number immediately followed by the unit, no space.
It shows 3.2A
